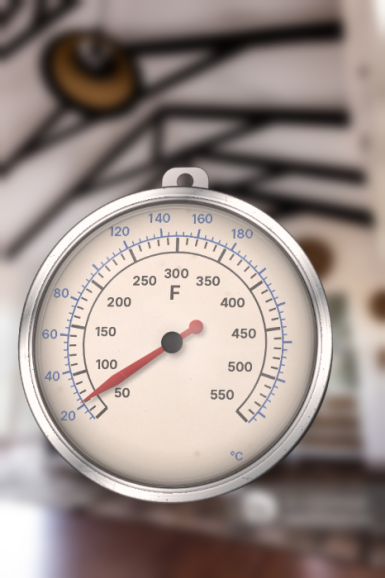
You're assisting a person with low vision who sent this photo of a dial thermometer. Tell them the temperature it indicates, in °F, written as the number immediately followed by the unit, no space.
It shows 70°F
